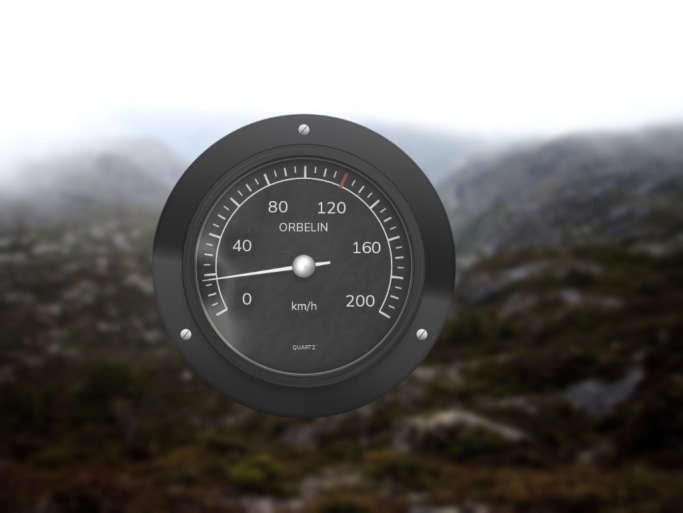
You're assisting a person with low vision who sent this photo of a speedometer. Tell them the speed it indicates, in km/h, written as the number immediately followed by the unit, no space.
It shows 17.5km/h
